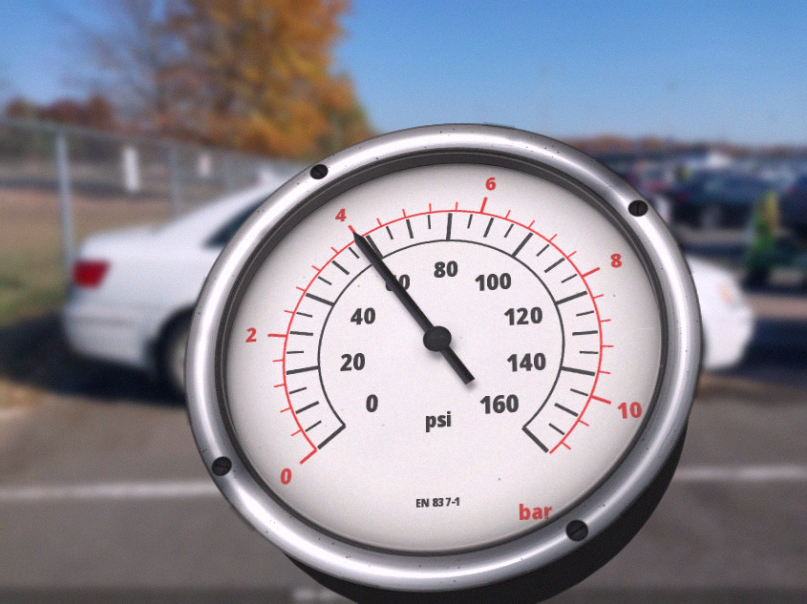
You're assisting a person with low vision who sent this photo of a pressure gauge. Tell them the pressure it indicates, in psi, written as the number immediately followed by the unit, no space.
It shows 57.5psi
